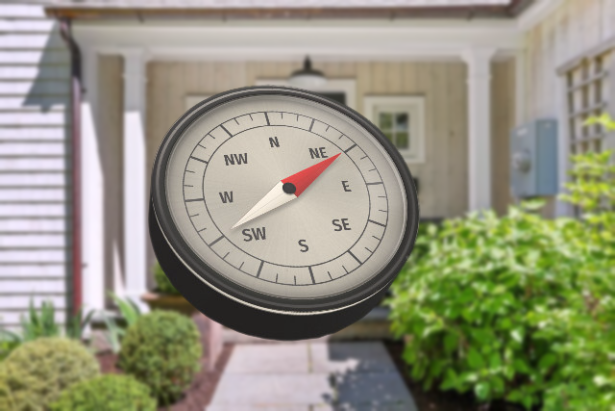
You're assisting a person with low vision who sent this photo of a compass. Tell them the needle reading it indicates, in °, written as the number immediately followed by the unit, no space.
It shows 60°
